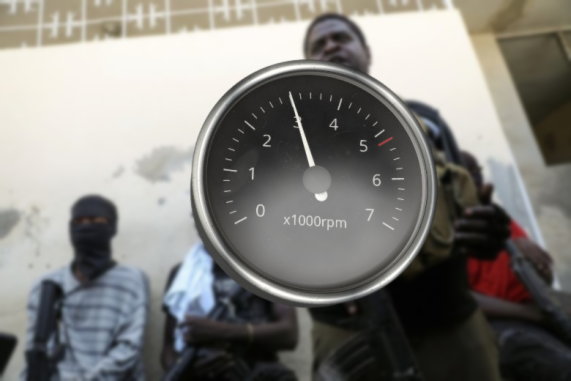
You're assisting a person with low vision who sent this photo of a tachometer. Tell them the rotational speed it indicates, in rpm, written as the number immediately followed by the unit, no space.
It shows 3000rpm
